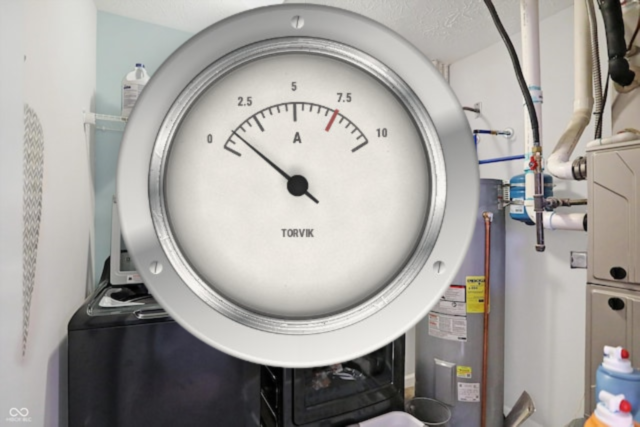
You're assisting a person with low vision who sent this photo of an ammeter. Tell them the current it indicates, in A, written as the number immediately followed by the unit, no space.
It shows 1A
